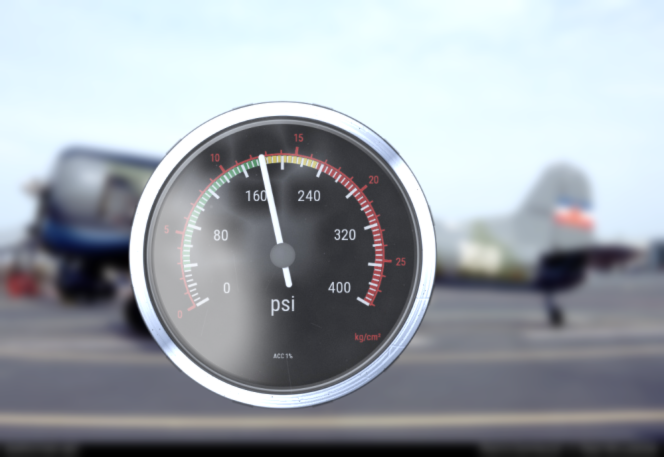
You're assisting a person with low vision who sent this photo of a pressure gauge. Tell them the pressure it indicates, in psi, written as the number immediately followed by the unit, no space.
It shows 180psi
